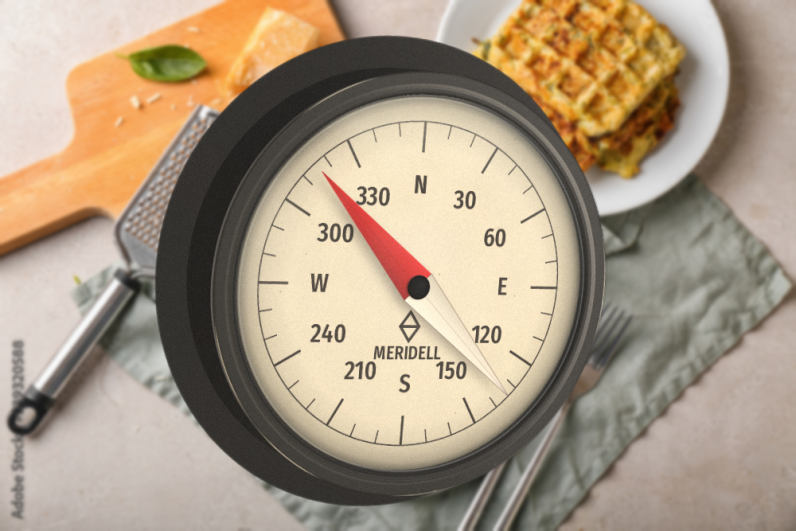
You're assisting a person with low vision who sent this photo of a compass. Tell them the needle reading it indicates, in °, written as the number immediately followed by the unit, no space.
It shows 315°
